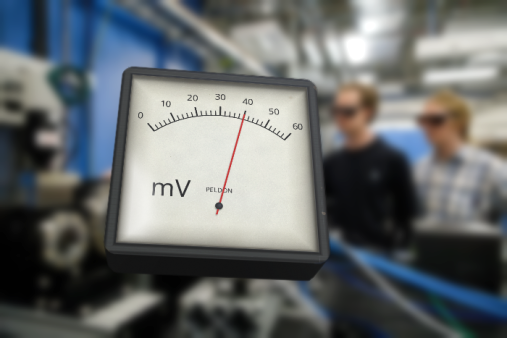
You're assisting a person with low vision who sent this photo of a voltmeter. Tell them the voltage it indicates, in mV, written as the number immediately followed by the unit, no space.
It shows 40mV
